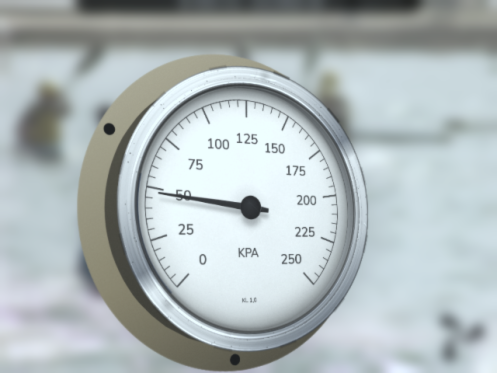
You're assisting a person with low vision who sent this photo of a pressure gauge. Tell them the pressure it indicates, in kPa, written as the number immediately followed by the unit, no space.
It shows 47.5kPa
